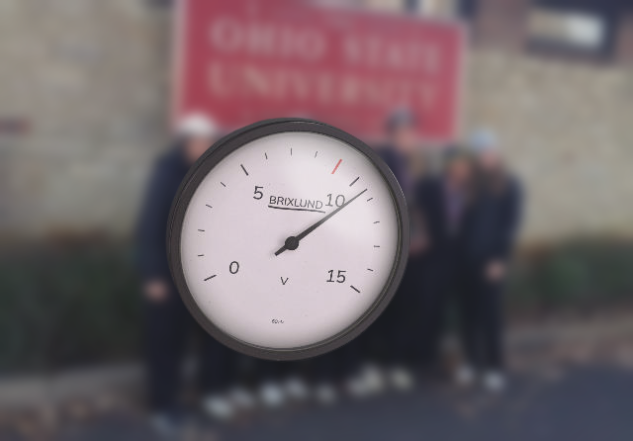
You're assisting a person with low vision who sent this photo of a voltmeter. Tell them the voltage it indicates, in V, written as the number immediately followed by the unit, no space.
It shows 10.5V
